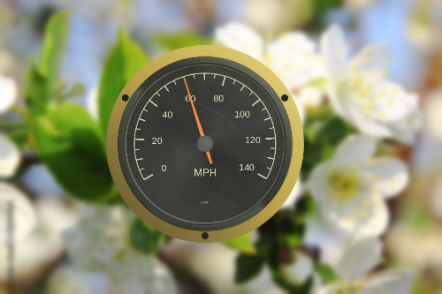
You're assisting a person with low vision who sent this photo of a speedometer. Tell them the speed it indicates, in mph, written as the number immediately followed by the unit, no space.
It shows 60mph
